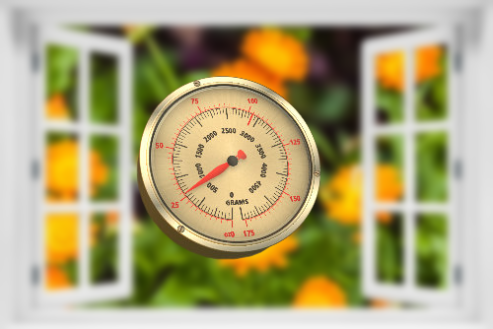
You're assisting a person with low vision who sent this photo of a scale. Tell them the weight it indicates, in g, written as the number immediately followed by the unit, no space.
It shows 750g
